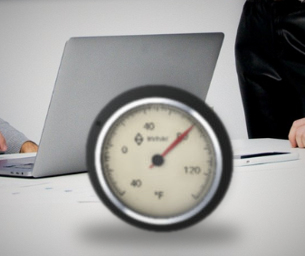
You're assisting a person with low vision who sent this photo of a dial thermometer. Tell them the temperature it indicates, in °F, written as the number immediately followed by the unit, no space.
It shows 80°F
